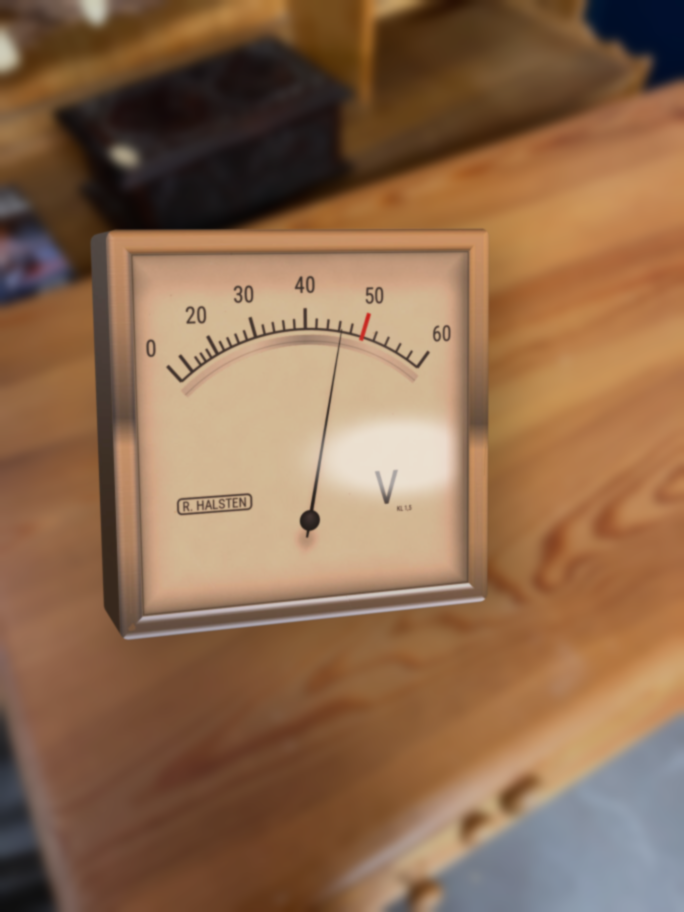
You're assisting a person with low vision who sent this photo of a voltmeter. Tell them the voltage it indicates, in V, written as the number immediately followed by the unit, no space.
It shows 46V
